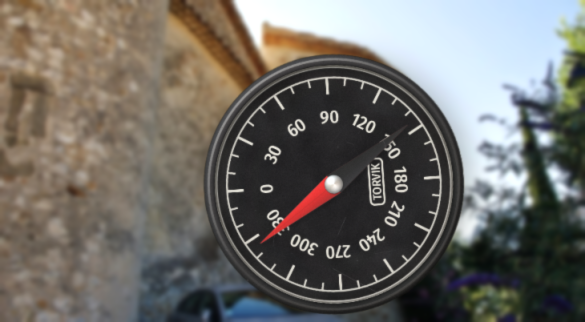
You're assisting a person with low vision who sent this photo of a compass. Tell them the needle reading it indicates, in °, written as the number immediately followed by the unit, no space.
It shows 325°
